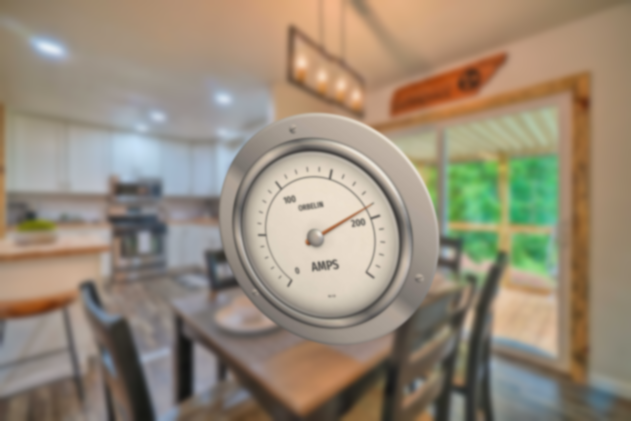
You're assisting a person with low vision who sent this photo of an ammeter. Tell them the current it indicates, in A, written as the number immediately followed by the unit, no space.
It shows 190A
